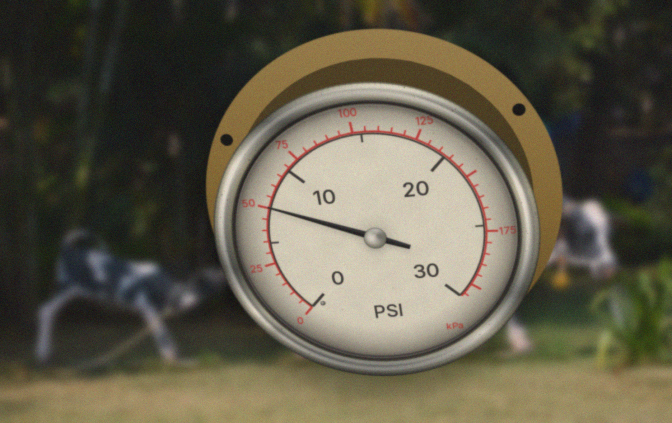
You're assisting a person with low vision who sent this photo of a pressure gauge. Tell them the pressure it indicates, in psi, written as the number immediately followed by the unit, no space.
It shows 7.5psi
